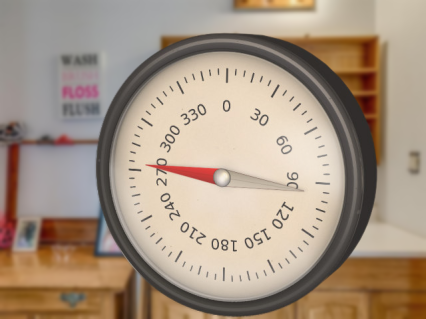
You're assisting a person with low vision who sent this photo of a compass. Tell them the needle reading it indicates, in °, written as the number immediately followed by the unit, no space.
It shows 275°
